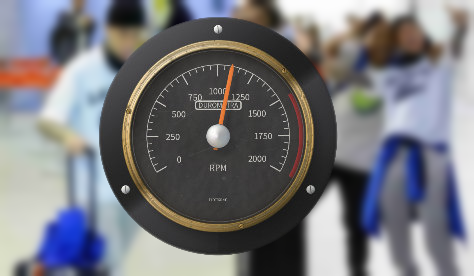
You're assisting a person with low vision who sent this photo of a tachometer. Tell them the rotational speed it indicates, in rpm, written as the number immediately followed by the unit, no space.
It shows 1100rpm
